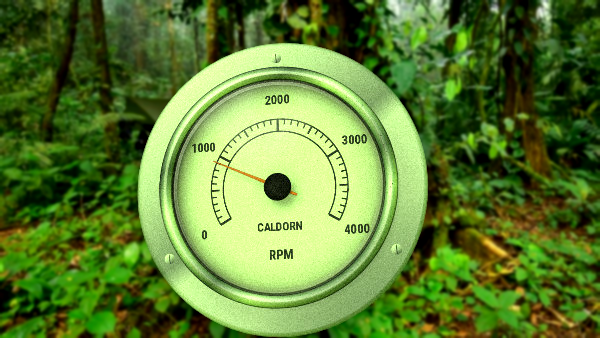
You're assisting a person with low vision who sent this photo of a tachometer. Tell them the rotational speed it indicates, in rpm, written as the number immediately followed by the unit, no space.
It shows 900rpm
